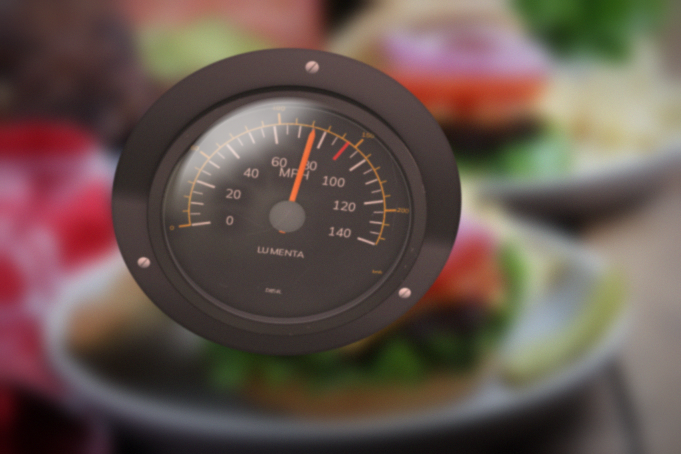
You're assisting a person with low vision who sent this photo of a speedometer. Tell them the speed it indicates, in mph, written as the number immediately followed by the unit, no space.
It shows 75mph
